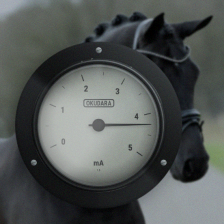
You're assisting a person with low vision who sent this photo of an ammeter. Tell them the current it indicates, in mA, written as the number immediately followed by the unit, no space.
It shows 4.25mA
